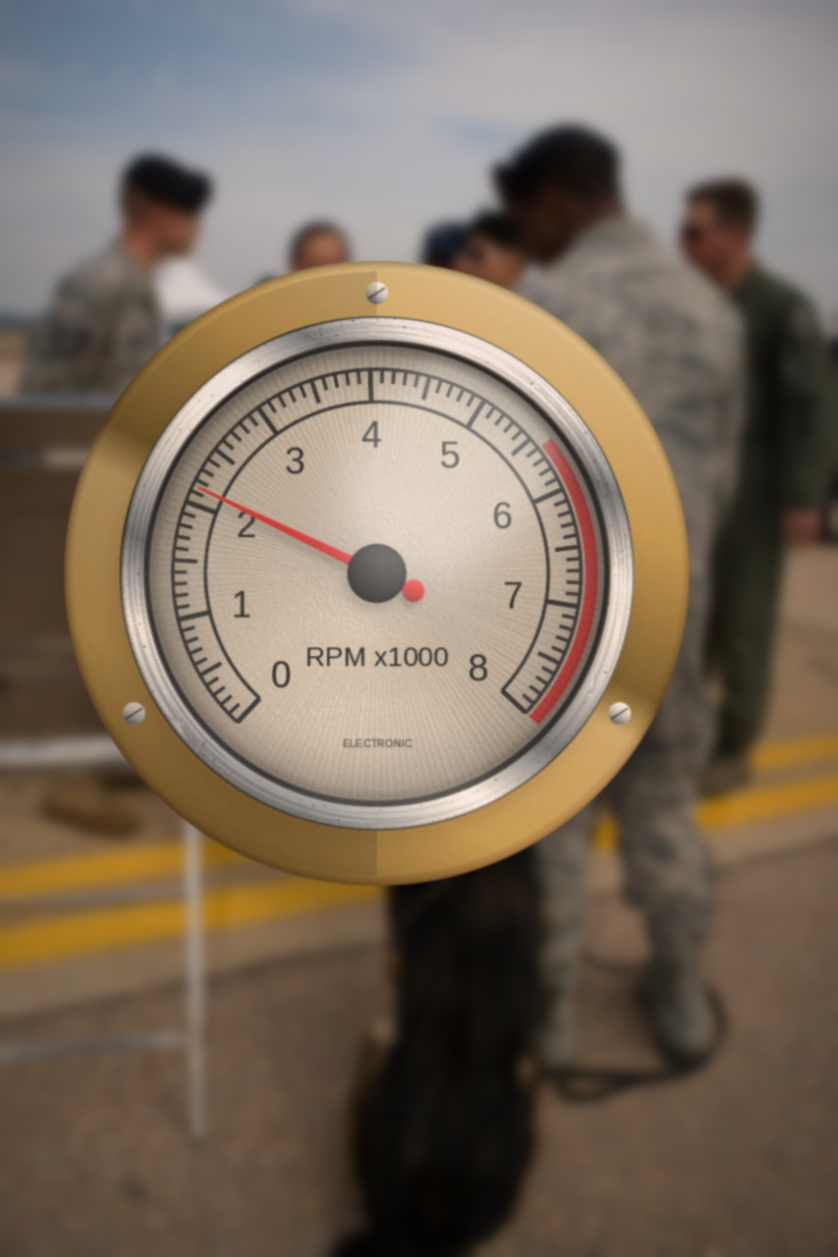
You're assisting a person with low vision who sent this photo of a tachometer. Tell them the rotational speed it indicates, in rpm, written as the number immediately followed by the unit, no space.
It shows 2150rpm
